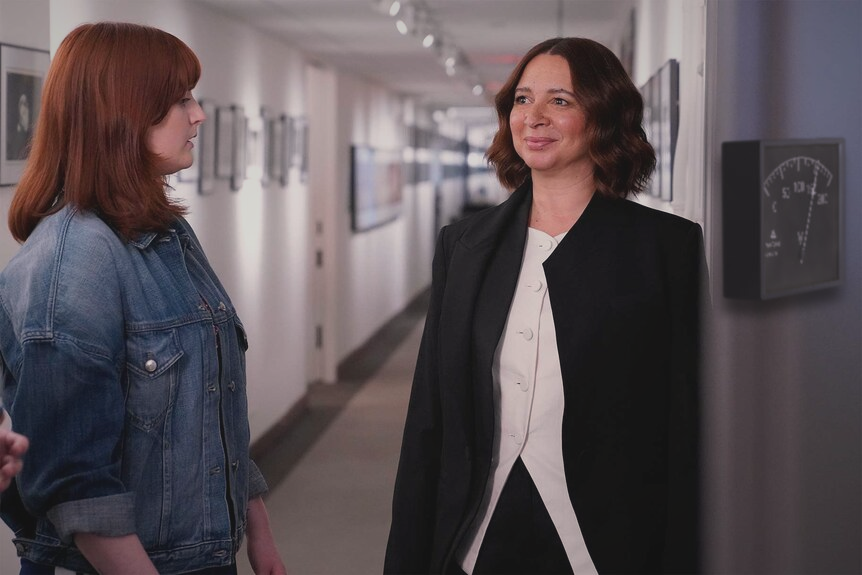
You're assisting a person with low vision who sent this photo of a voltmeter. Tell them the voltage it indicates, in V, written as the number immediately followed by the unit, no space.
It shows 150V
